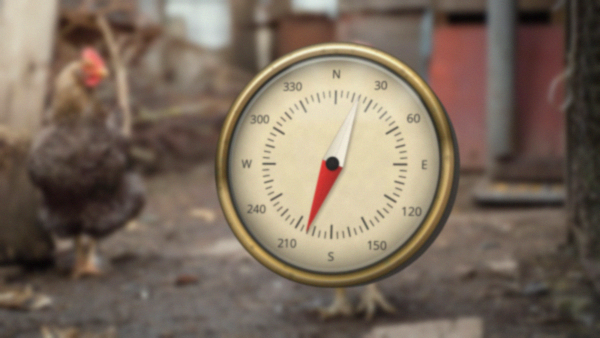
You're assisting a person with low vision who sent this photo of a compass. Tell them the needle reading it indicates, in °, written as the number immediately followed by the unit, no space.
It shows 200°
